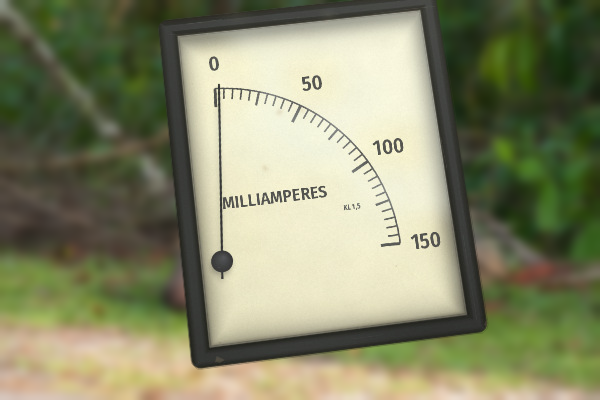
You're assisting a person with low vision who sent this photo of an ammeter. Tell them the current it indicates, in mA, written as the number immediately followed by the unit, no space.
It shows 2.5mA
